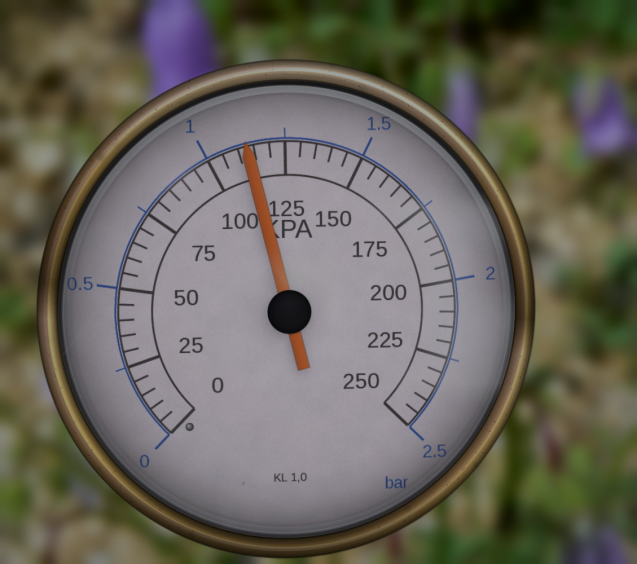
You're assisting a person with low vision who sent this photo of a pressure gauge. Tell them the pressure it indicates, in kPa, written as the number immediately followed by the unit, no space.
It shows 112.5kPa
